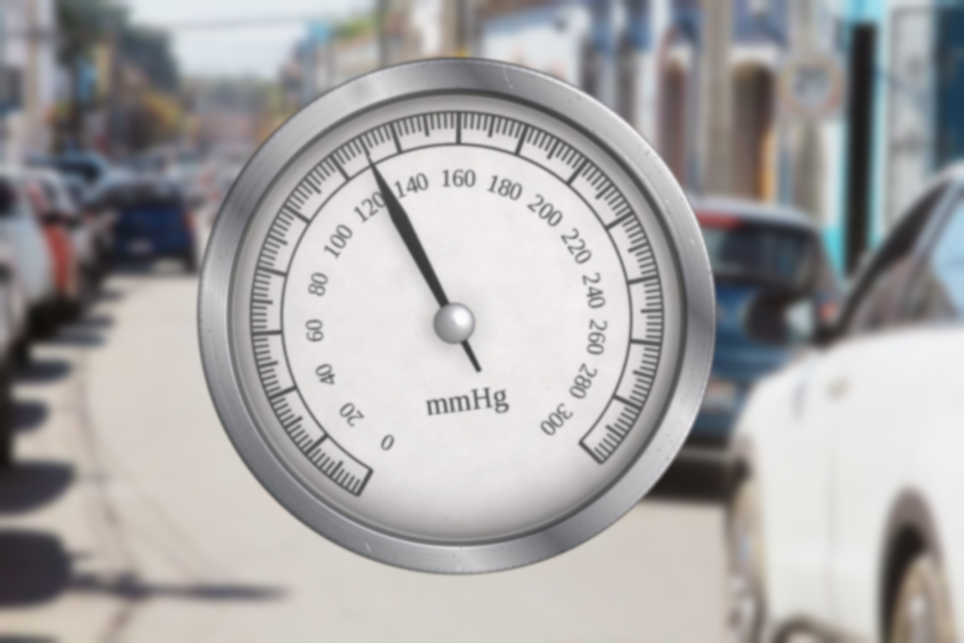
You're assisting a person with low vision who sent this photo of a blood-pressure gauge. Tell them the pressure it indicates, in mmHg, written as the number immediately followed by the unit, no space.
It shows 130mmHg
